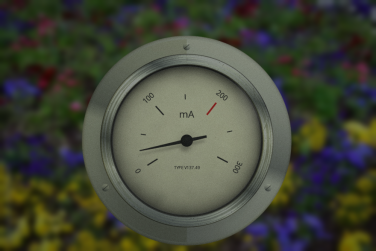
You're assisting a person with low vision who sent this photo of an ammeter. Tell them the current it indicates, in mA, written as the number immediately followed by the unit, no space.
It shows 25mA
